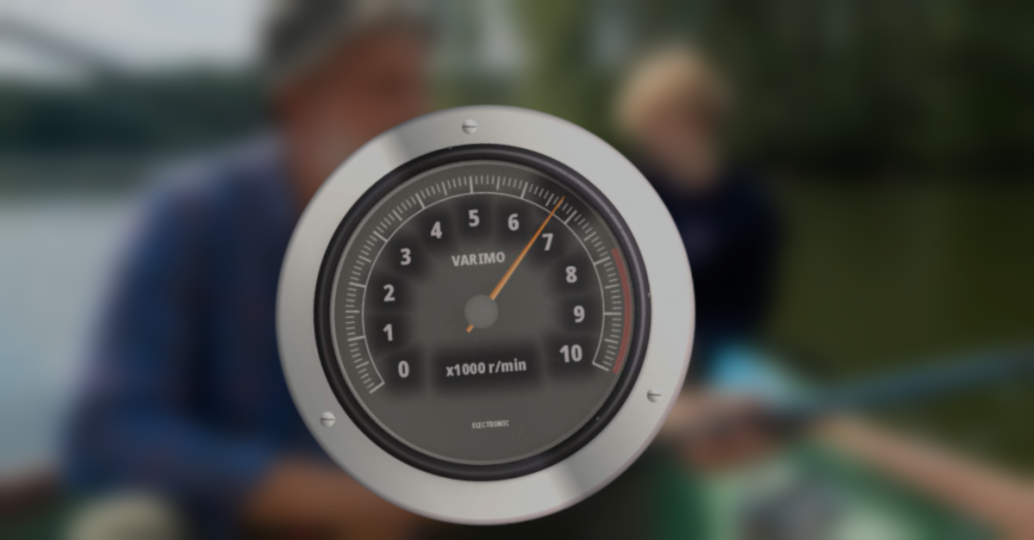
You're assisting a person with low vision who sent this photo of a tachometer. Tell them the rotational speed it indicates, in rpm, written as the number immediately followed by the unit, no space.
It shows 6700rpm
